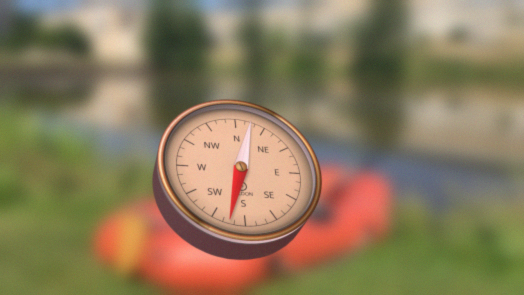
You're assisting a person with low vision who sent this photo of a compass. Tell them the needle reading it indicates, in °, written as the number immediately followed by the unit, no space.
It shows 195°
